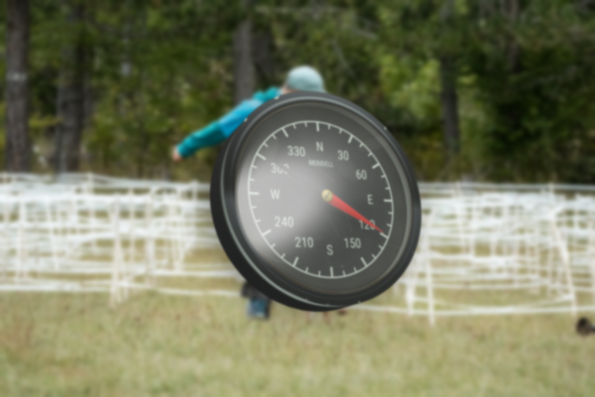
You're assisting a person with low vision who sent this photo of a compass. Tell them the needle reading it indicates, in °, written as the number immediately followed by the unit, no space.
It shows 120°
